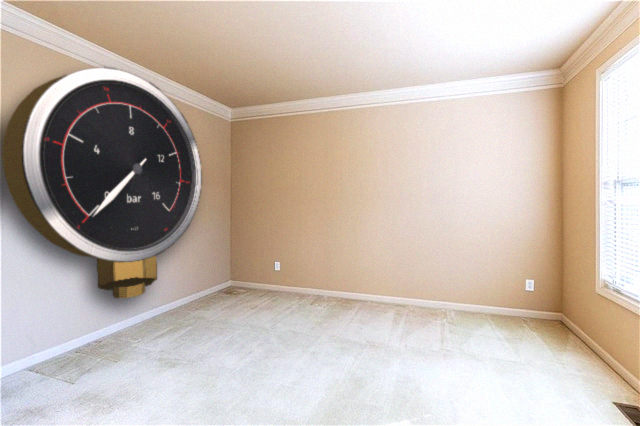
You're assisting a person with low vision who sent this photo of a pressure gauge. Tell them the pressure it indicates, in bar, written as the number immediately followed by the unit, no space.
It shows 0bar
